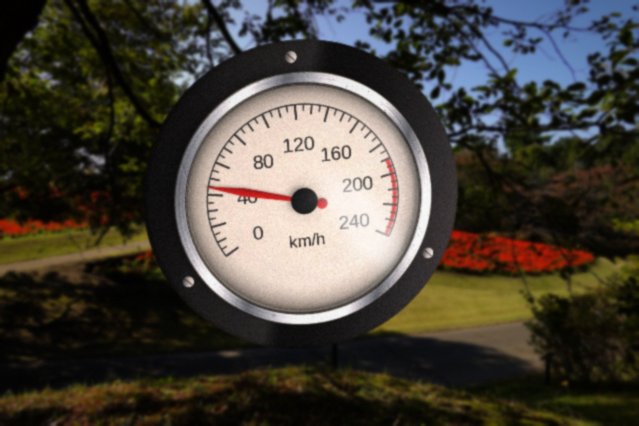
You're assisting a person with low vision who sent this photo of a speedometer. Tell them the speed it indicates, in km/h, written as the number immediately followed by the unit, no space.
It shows 45km/h
